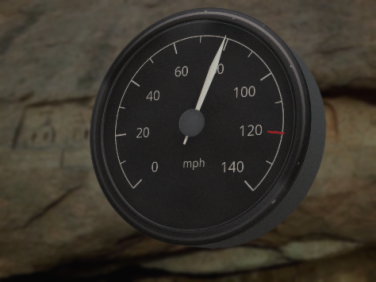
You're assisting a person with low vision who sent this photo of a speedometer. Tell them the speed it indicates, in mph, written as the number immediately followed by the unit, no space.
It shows 80mph
